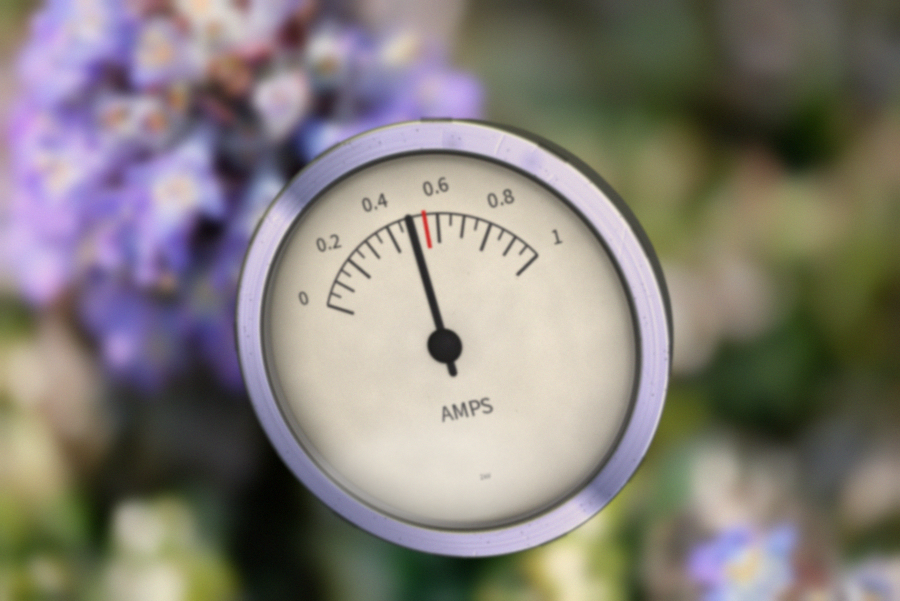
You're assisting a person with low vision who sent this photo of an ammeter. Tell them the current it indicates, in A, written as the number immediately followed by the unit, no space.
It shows 0.5A
